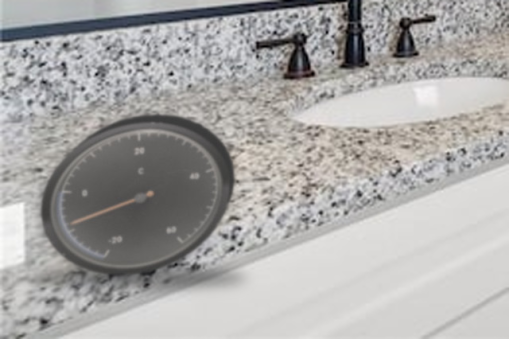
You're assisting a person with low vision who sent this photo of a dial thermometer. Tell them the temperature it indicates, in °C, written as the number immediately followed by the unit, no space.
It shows -8°C
